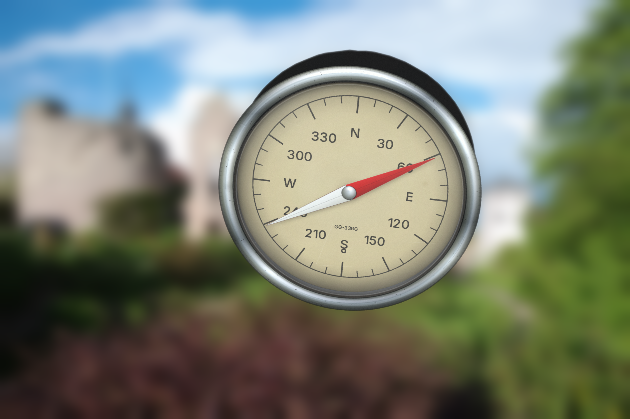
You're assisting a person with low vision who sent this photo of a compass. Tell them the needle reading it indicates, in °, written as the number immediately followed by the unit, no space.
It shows 60°
